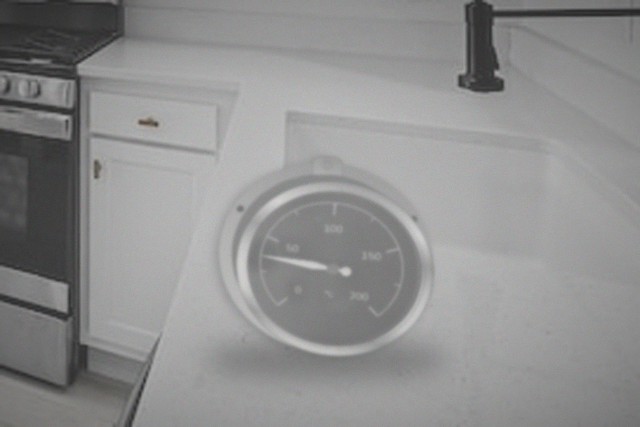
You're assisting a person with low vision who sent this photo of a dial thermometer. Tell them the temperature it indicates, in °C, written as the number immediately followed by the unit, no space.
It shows 37.5°C
